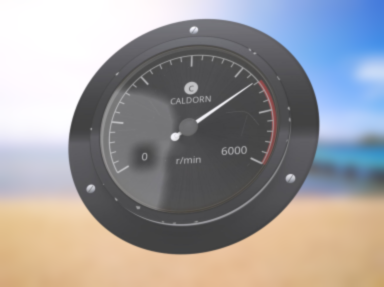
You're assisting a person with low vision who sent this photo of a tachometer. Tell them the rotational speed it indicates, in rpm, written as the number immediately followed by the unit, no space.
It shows 4400rpm
